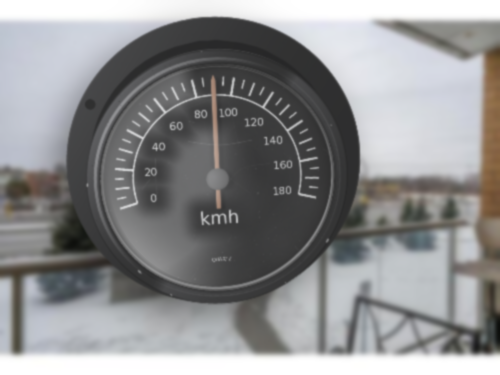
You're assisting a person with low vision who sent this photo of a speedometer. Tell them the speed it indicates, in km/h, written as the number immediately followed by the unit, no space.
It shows 90km/h
